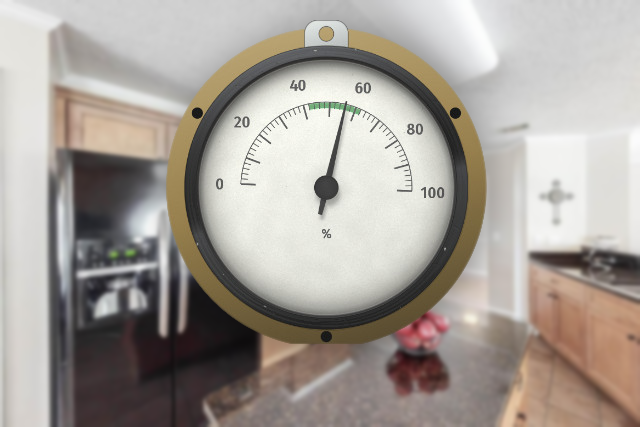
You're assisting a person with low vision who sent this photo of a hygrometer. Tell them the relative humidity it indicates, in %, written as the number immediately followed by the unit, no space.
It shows 56%
